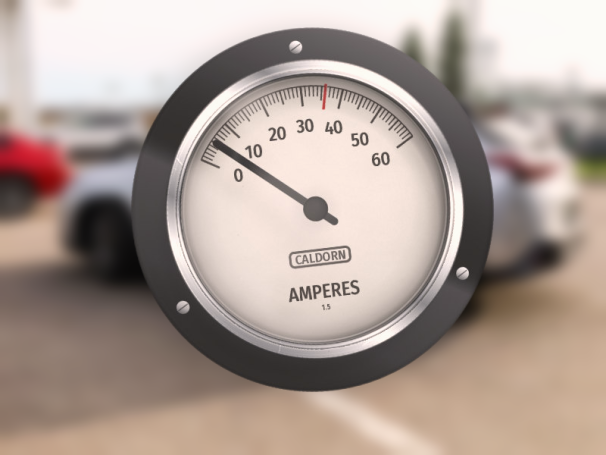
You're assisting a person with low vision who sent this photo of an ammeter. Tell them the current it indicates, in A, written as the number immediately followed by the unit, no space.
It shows 5A
